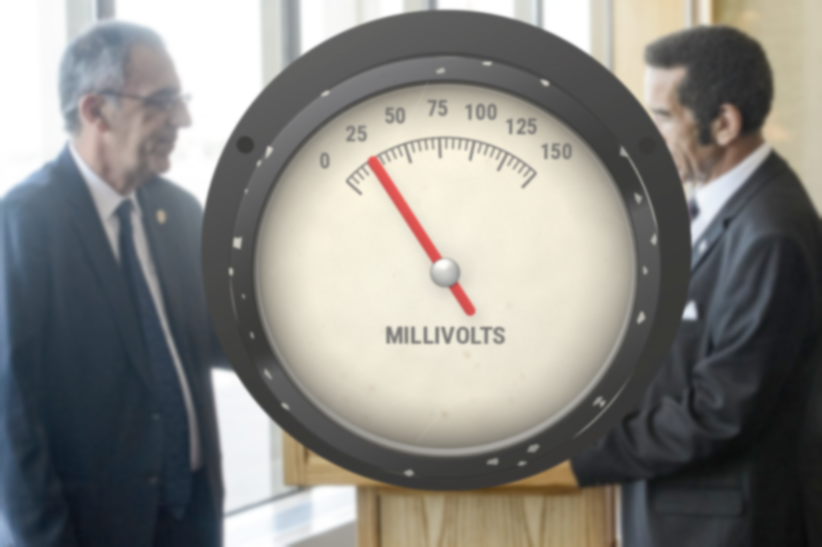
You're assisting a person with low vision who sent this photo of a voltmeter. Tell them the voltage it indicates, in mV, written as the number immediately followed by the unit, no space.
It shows 25mV
